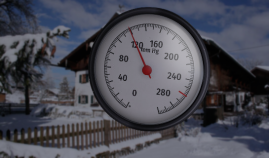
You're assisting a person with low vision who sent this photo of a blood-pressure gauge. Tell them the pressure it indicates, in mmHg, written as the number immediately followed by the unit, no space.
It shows 120mmHg
